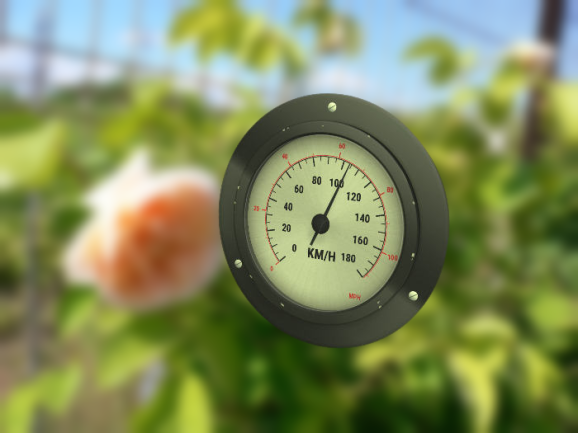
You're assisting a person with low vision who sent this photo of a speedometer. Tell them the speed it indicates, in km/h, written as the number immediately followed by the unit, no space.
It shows 105km/h
